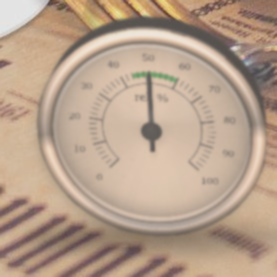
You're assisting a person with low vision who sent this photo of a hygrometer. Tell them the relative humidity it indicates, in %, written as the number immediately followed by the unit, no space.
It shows 50%
